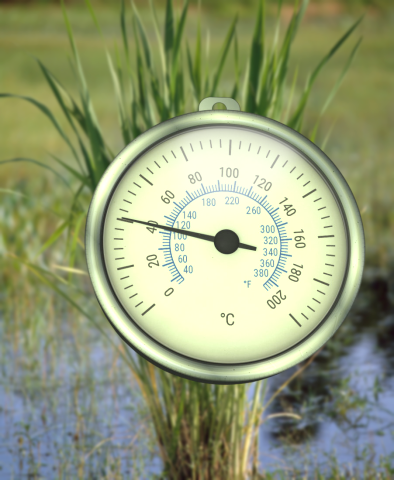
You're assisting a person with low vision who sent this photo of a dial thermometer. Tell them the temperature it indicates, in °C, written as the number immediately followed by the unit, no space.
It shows 40°C
